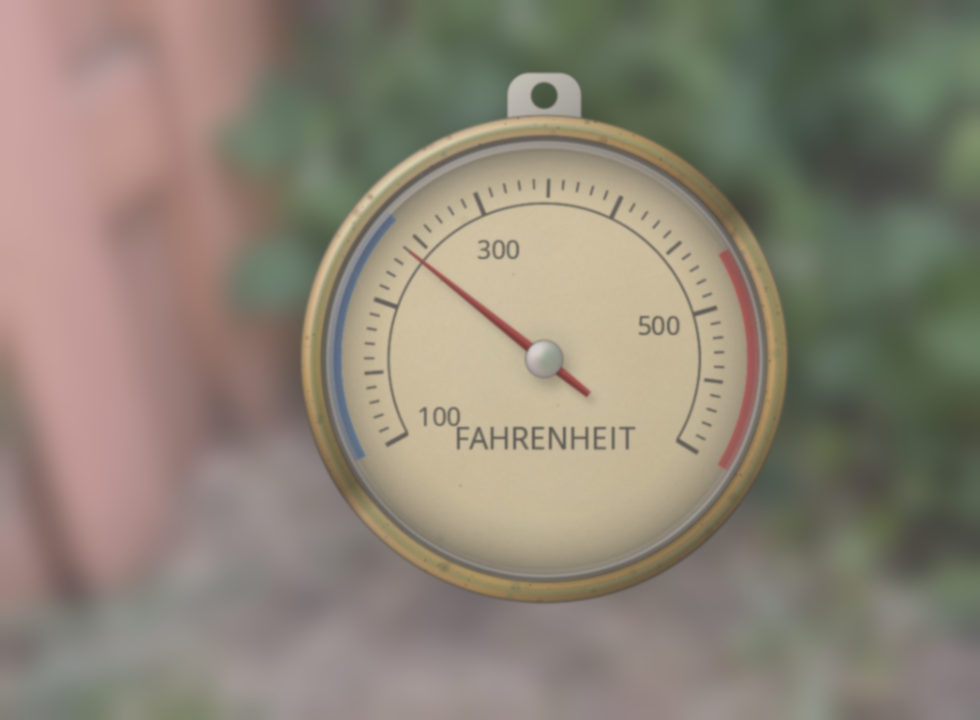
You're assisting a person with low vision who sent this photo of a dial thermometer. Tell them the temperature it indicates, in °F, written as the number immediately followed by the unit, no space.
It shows 240°F
